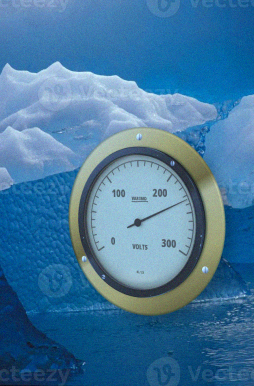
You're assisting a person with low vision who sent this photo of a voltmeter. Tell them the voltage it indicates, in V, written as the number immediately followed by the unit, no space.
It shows 235V
